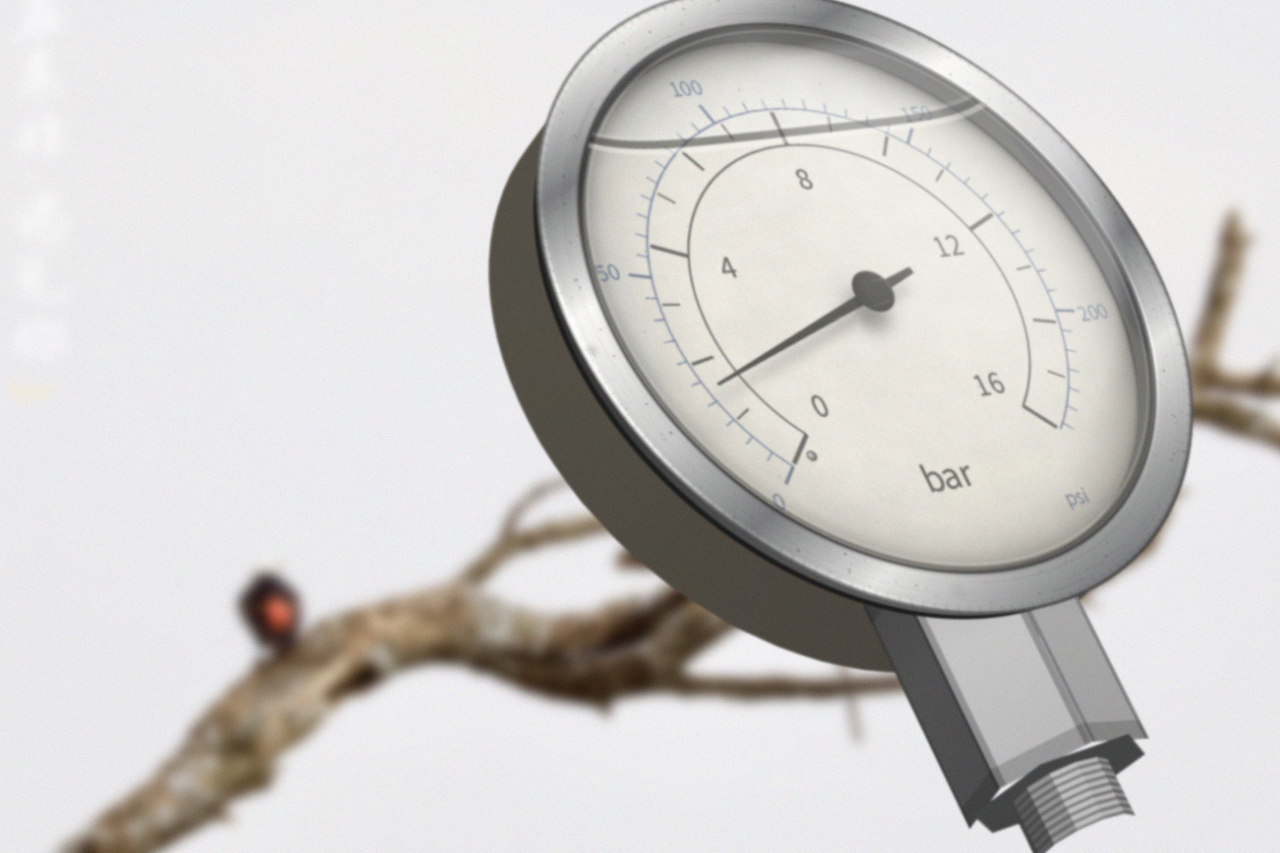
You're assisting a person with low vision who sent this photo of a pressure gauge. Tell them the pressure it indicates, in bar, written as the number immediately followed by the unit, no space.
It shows 1.5bar
